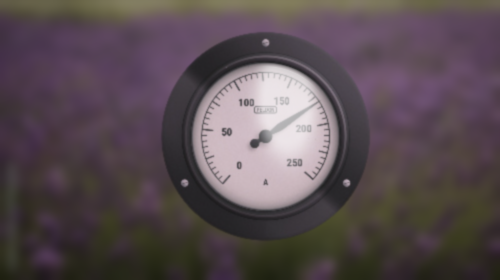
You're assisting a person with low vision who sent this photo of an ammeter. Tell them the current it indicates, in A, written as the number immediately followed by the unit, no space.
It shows 180A
